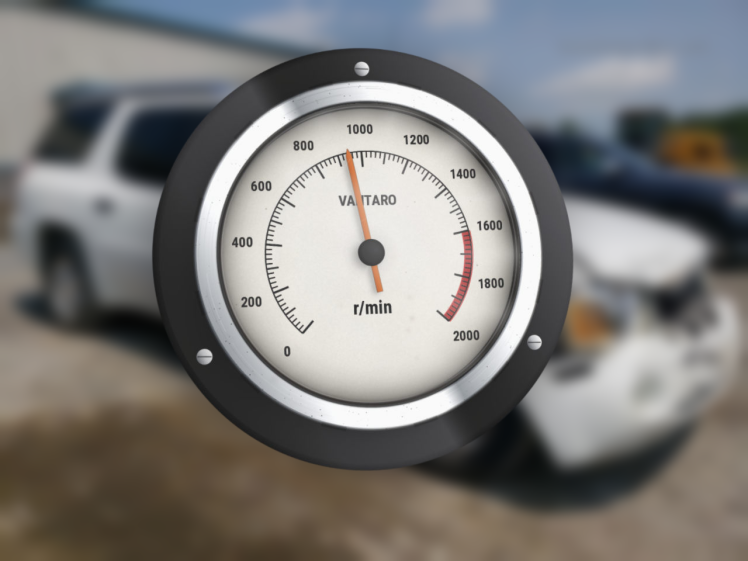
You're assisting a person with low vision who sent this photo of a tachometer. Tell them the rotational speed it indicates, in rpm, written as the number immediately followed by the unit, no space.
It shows 940rpm
